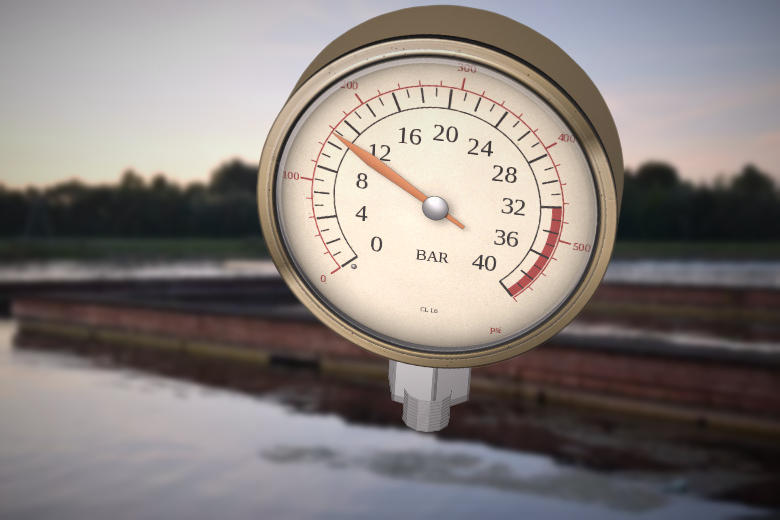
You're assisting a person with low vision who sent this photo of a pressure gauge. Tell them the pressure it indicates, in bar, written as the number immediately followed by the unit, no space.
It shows 11bar
